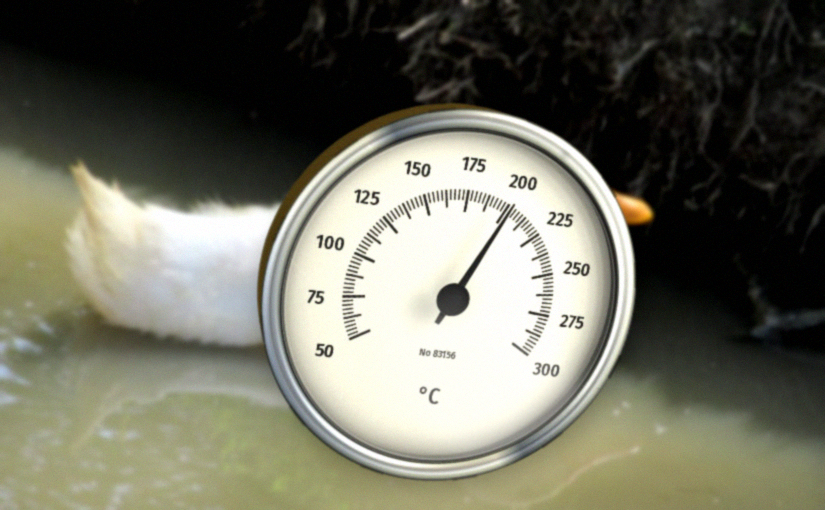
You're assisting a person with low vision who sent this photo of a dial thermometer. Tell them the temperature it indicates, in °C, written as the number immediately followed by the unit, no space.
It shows 200°C
